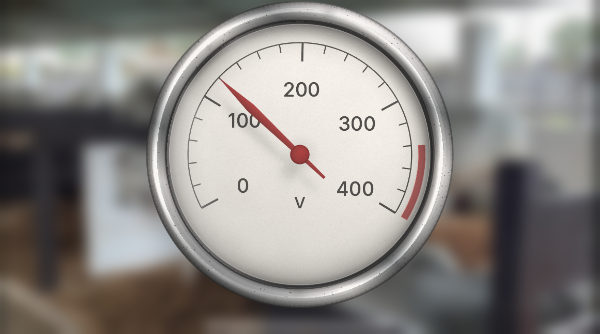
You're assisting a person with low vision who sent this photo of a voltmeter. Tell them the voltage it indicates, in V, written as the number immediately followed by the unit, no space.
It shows 120V
